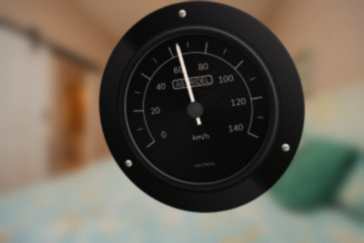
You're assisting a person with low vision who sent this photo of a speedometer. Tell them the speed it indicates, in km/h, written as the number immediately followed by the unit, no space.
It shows 65km/h
